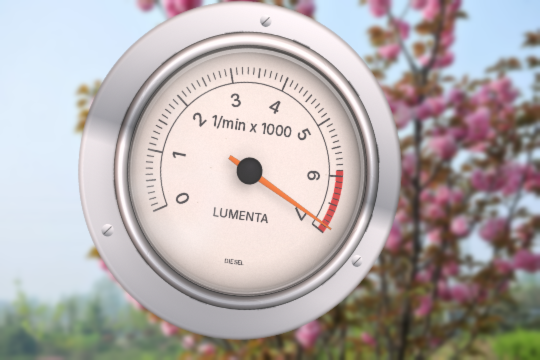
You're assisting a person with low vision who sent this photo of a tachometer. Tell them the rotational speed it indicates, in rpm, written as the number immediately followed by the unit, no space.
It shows 6900rpm
